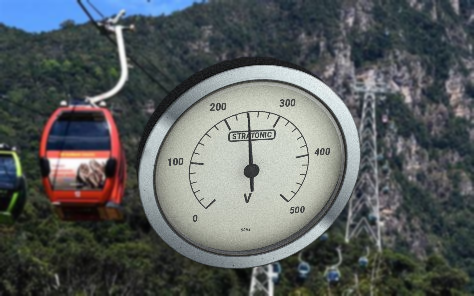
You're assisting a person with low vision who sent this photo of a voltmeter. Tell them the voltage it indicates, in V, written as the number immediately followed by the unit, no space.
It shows 240V
